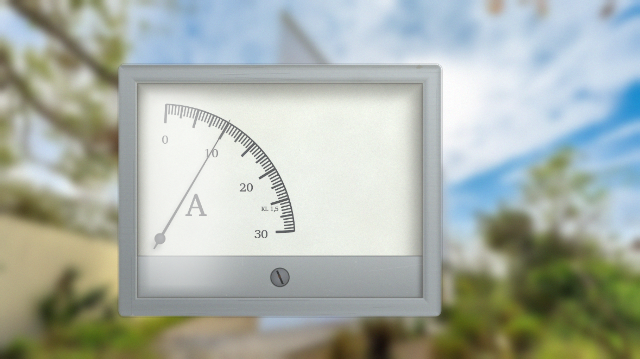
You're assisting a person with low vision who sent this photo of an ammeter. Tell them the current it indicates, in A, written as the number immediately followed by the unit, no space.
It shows 10A
